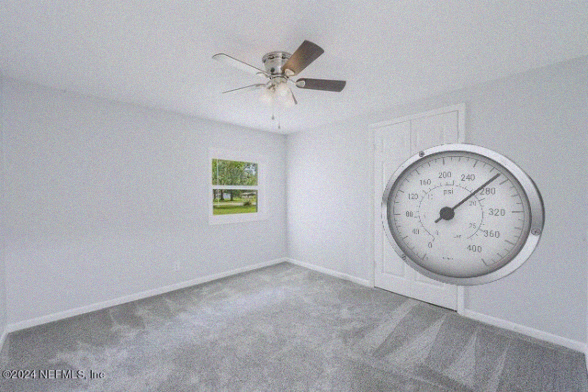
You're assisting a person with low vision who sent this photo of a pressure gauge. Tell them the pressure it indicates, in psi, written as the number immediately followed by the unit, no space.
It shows 270psi
